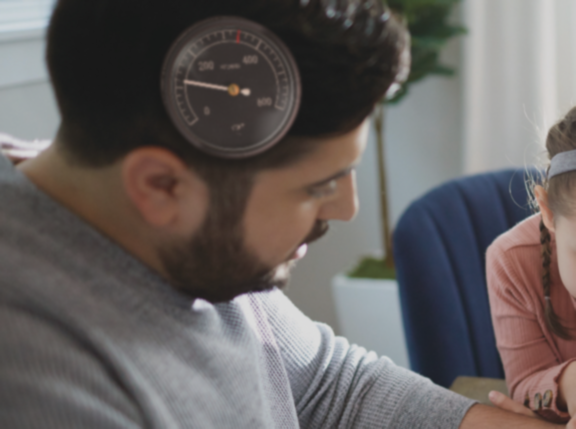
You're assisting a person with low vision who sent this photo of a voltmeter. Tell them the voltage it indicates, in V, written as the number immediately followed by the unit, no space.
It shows 120V
